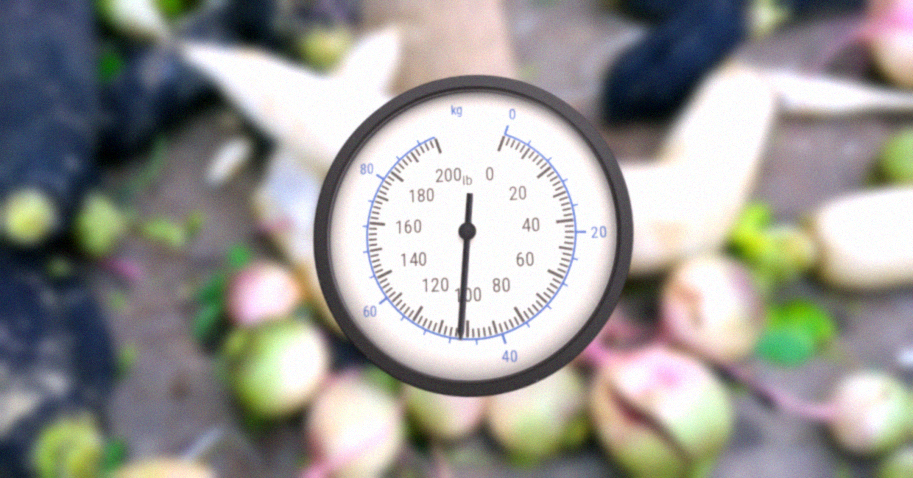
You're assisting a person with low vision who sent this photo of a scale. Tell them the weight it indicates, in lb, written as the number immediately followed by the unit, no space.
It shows 102lb
